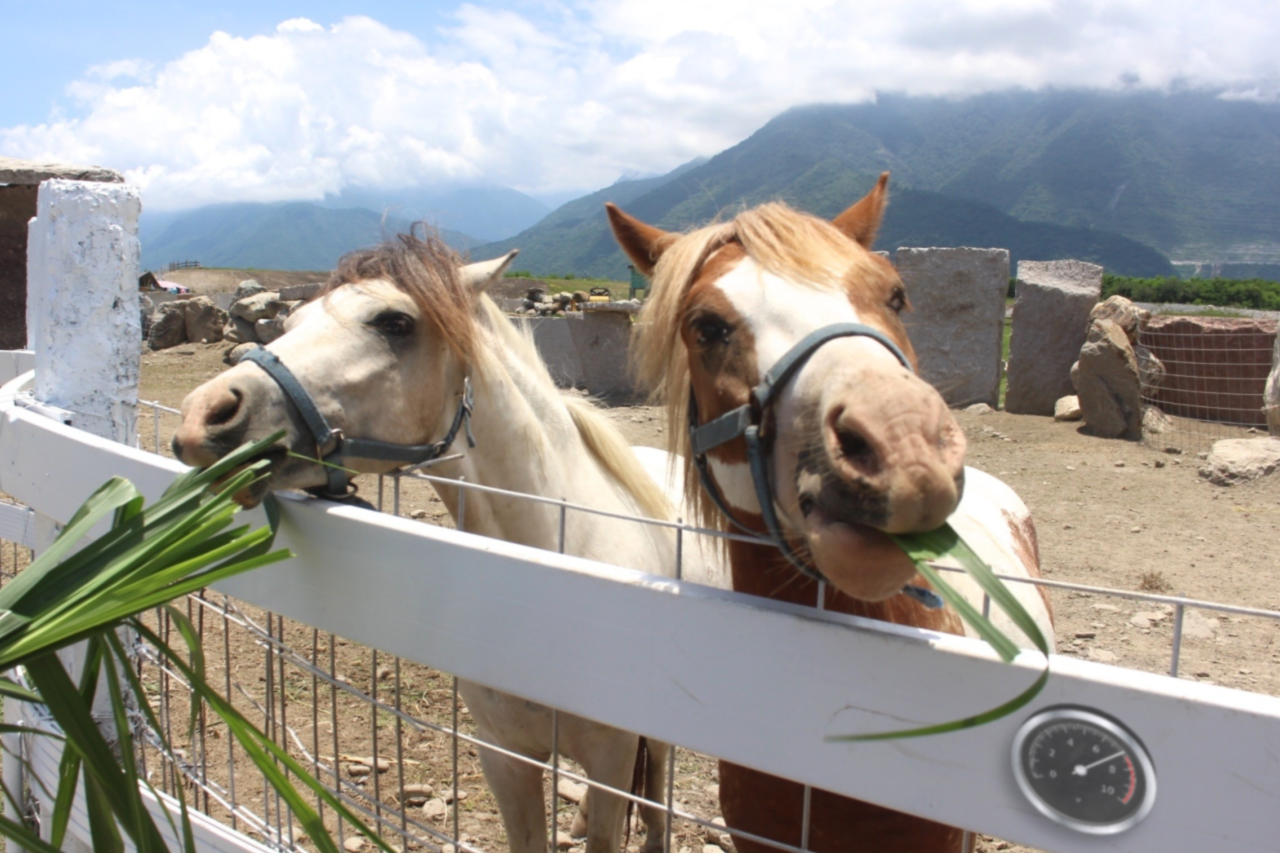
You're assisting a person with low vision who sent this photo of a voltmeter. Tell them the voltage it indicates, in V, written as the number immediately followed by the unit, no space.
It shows 7V
